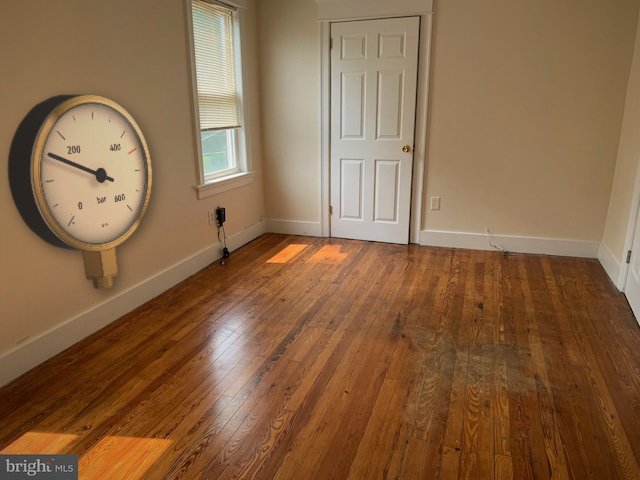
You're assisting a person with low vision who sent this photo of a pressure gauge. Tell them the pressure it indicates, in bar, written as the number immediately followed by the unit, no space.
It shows 150bar
